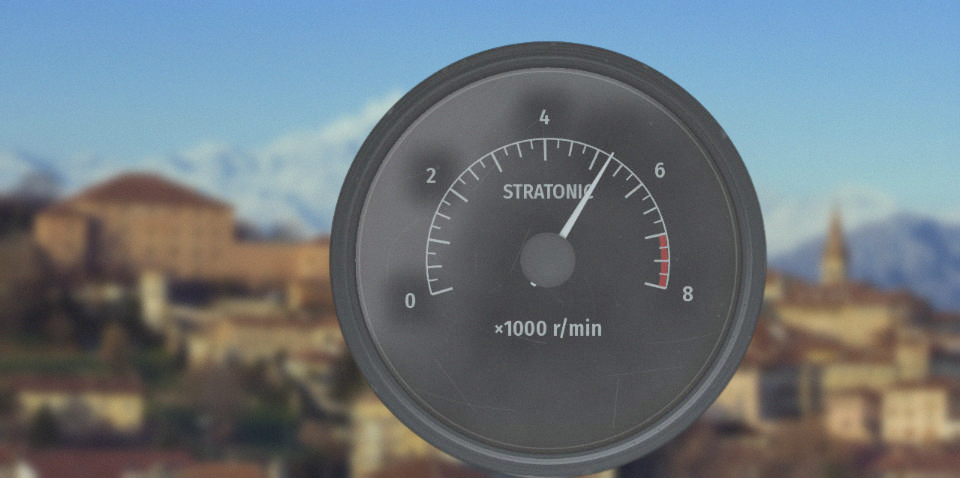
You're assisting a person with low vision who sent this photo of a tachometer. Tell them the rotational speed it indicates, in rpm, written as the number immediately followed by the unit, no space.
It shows 5250rpm
